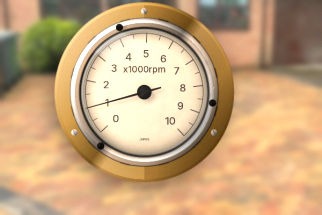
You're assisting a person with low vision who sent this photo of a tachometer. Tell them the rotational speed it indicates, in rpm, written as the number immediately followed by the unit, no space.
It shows 1000rpm
